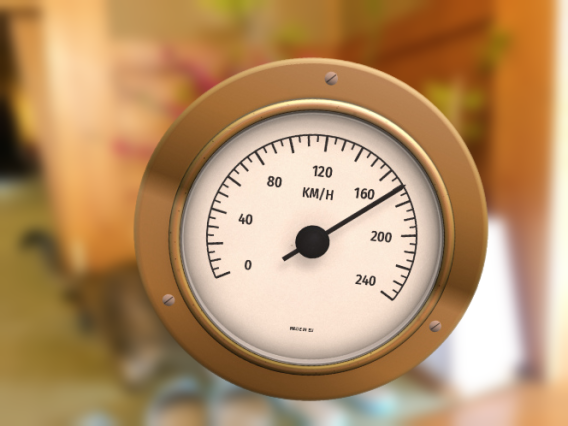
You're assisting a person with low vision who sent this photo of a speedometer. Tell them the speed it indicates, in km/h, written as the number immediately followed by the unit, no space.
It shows 170km/h
